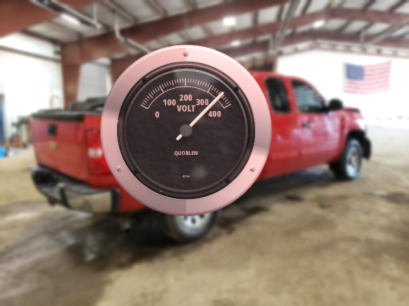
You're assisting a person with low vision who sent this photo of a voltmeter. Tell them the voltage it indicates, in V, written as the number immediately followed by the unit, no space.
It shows 350V
